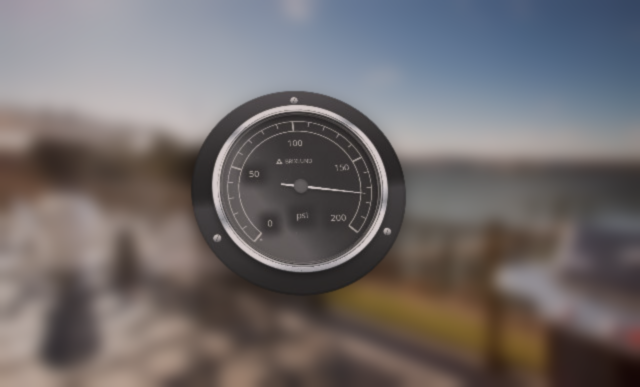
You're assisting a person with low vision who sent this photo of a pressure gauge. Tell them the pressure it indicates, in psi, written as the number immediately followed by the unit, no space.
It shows 175psi
